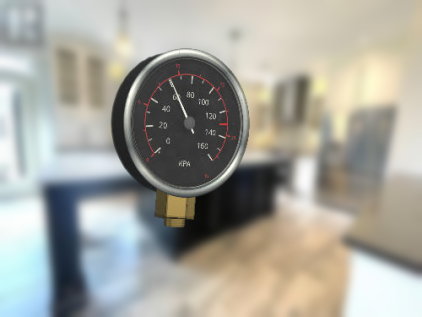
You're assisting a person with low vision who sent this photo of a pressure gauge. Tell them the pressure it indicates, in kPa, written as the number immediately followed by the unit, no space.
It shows 60kPa
